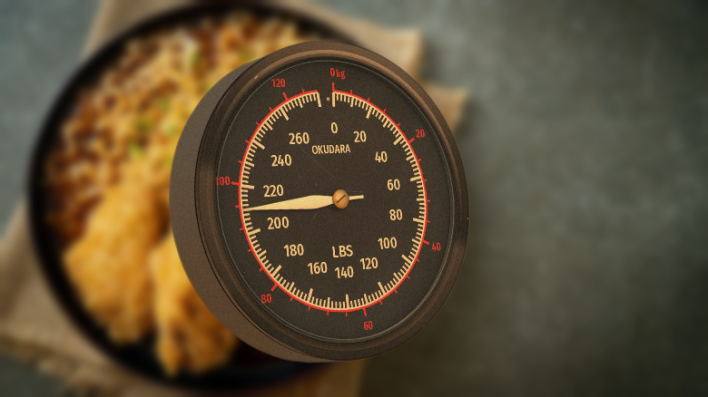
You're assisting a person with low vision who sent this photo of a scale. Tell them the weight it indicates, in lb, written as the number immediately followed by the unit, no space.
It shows 210lb
